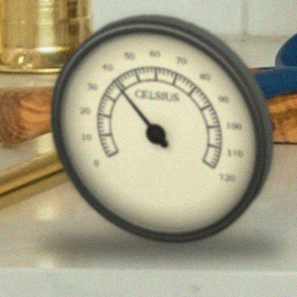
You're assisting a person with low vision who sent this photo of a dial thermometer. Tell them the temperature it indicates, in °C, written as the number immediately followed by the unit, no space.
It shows 40°C
